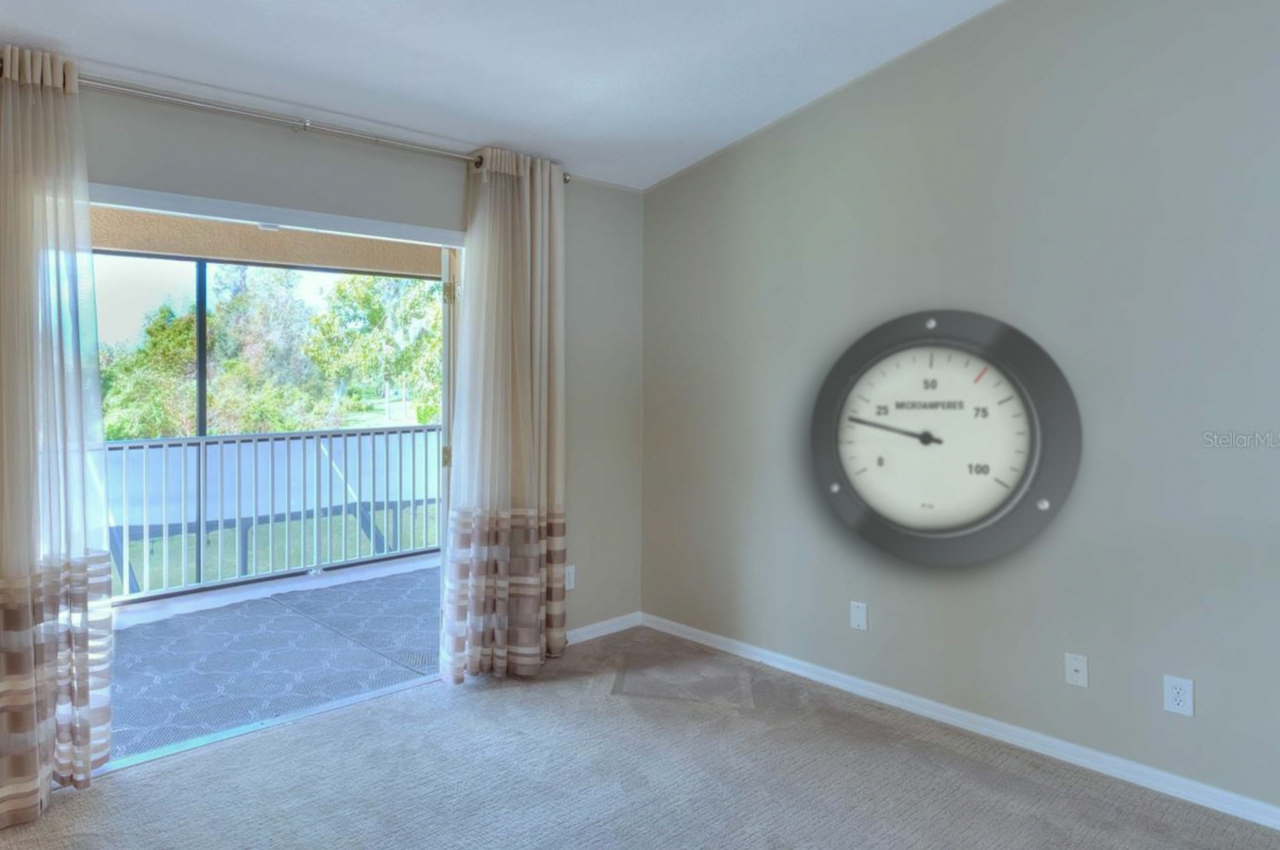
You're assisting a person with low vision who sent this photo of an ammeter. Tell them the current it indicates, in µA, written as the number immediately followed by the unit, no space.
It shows 17.5µA
